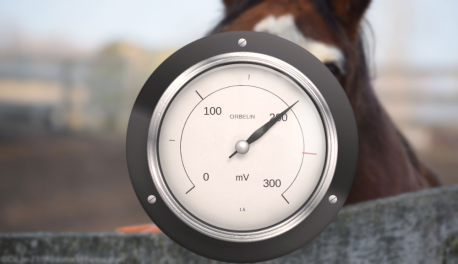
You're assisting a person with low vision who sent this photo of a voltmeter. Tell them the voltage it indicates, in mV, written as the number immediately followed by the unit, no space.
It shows 200mV
